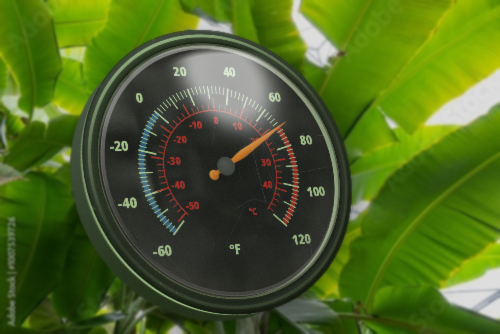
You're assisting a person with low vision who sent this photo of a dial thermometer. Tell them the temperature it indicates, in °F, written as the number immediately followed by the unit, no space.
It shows 70°F
